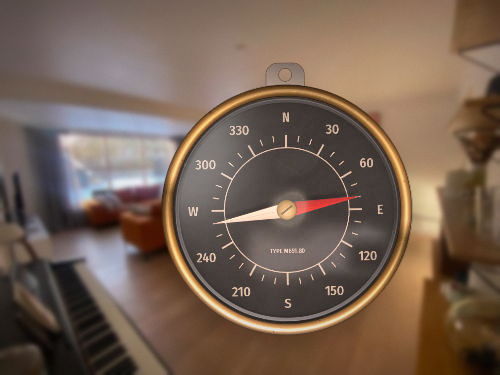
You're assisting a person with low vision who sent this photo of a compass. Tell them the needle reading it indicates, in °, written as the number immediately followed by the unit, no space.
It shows 80°
